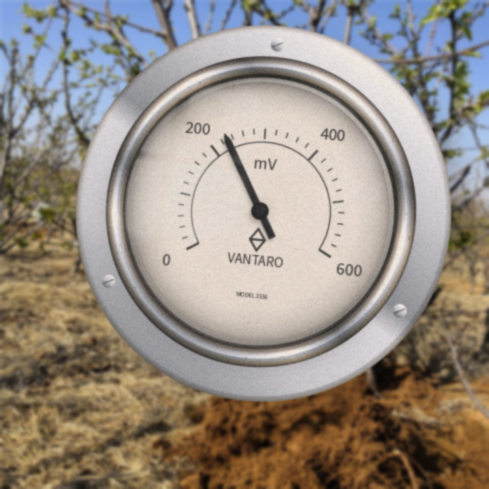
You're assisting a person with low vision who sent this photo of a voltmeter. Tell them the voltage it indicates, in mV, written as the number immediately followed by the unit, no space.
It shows 230mV
